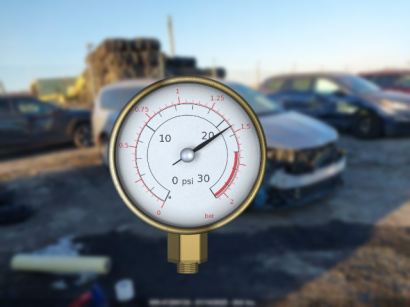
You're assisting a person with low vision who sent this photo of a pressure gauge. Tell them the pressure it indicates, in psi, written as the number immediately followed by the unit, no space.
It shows 21psi
